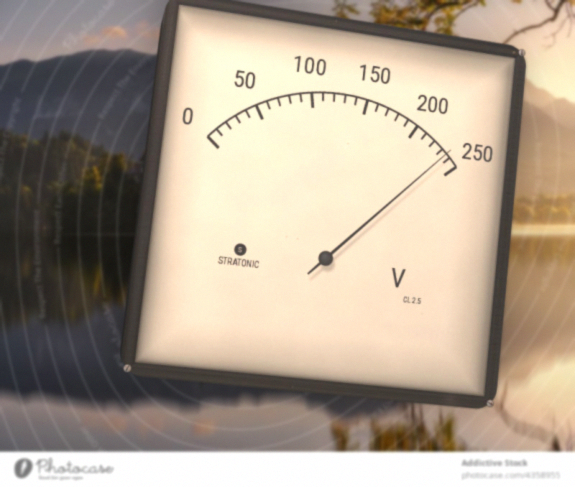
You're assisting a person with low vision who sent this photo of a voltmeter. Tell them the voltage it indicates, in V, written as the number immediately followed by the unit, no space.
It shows 235V
